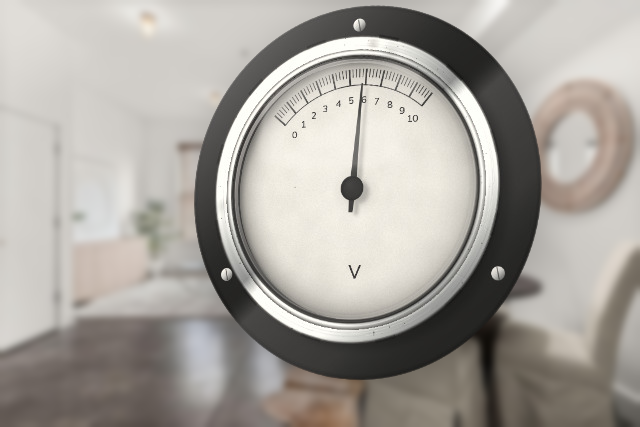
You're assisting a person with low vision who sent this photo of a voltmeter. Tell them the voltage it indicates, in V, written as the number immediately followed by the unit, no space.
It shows 6V
